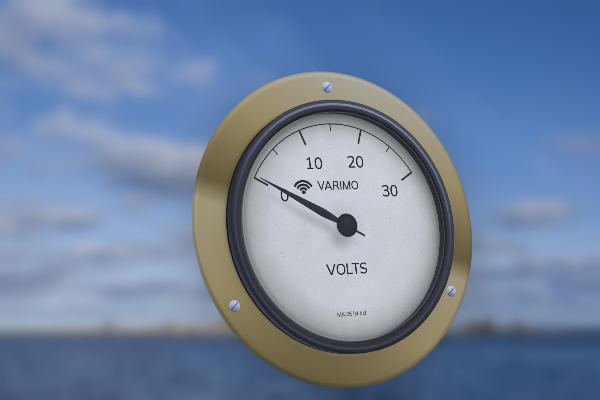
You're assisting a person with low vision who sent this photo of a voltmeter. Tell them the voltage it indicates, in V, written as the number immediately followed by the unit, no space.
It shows 0V
